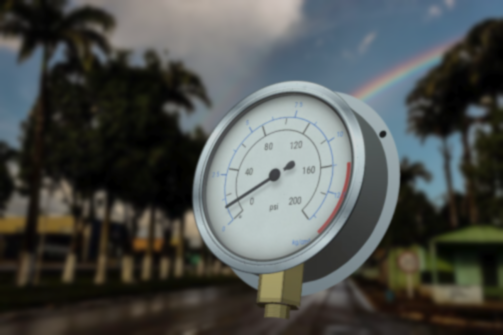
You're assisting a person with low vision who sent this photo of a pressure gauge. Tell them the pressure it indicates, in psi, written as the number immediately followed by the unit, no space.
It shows 10psi
